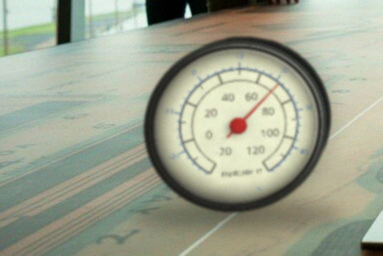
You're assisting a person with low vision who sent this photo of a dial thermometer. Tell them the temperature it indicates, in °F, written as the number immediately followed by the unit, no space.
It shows 70°F
